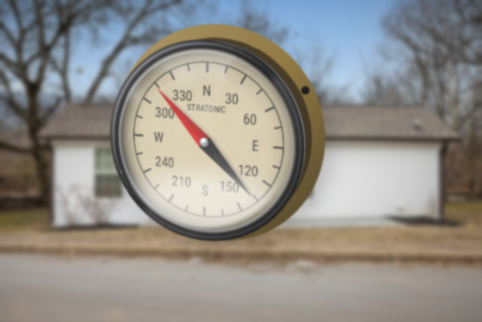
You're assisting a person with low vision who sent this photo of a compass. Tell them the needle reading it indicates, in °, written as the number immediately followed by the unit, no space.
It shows 315°
